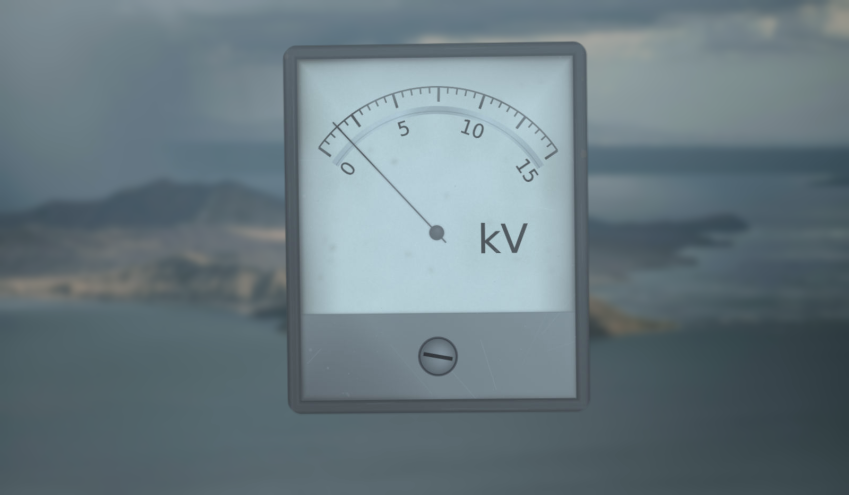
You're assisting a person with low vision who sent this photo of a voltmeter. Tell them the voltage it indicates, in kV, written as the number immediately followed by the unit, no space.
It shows 1.5kV
